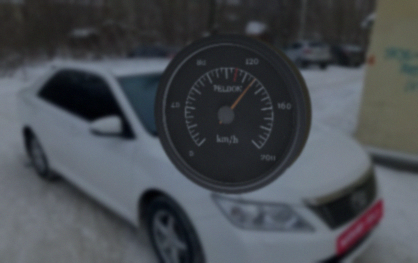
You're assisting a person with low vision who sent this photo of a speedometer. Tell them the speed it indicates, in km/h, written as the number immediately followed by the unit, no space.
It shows 130km/h
